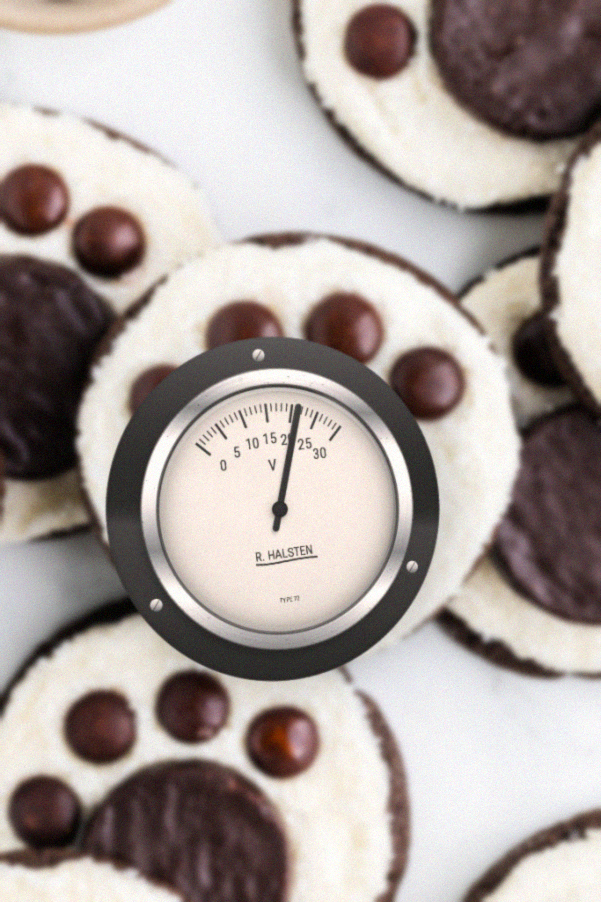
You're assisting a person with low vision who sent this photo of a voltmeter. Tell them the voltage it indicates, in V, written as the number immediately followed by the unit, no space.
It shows 21V
